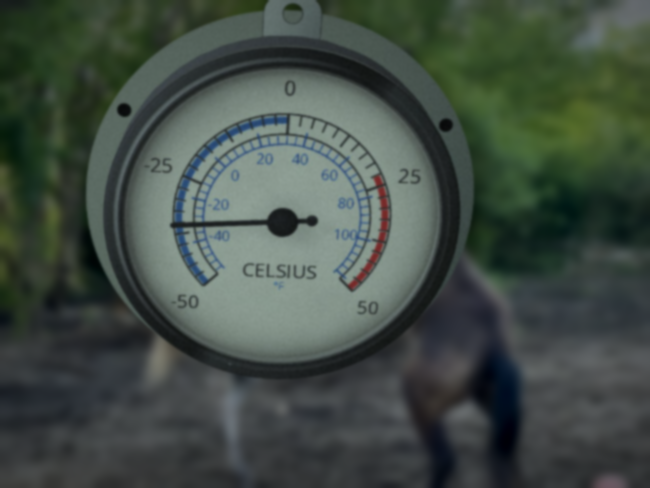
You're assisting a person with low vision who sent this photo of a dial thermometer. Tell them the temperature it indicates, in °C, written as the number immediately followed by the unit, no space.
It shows -35°C
